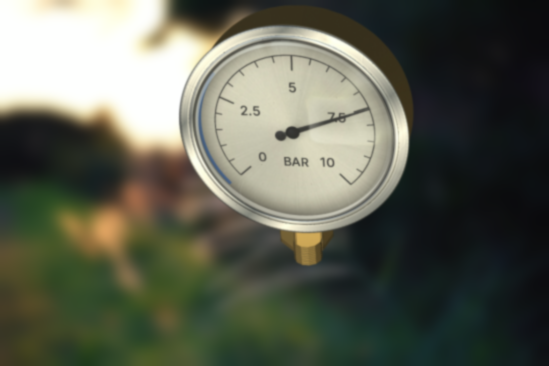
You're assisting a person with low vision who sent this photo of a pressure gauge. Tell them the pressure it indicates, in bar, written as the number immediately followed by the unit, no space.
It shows 7.5bar
